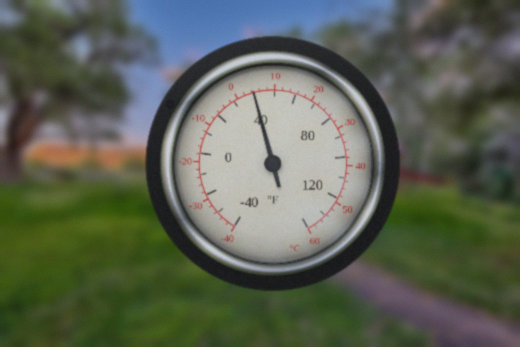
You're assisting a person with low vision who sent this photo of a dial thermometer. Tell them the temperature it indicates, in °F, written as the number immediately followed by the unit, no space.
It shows 40°F
